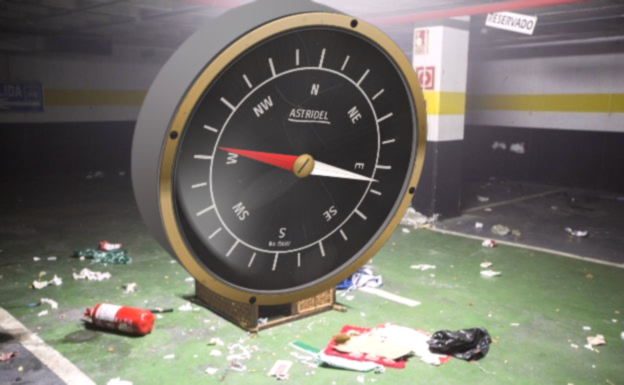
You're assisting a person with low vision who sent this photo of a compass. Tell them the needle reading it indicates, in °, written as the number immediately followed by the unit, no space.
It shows 277.5°
